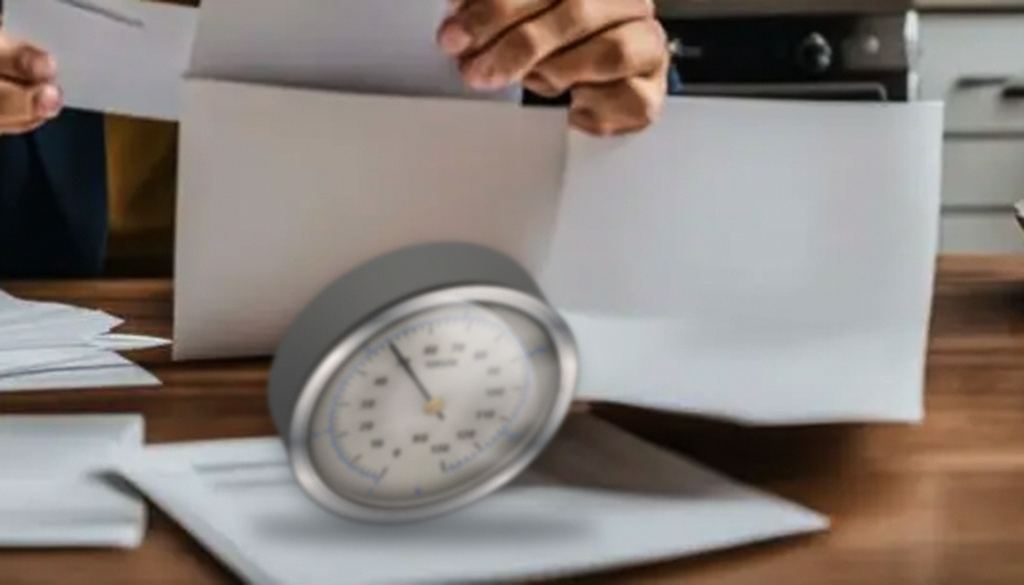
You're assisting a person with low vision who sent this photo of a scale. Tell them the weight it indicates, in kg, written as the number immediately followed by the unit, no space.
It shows 50kg
